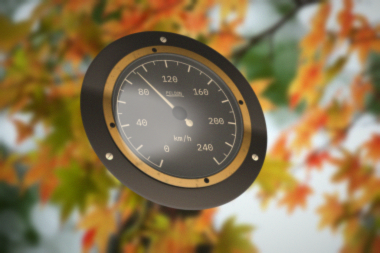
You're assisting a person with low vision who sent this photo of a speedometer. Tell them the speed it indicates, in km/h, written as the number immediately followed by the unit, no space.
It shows 90km/h
